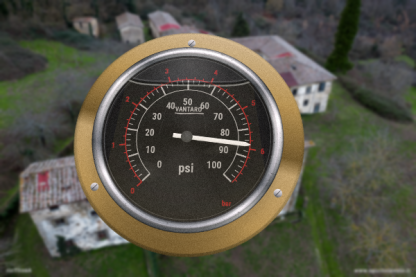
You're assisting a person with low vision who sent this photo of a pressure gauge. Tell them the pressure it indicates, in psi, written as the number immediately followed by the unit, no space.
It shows 86psi
